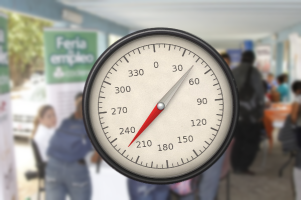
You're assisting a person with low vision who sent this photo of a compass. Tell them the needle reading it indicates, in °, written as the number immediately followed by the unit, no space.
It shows 225°
